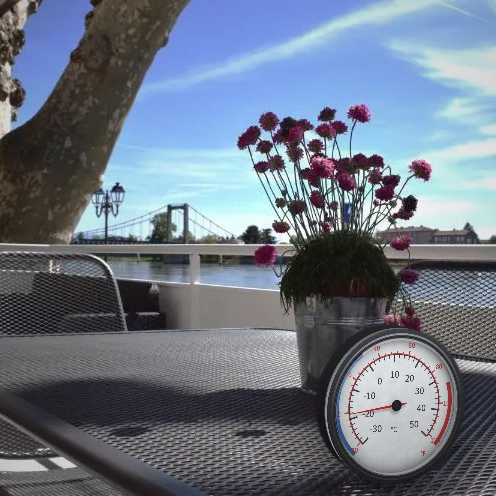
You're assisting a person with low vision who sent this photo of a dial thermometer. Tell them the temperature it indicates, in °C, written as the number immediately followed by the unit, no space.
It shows -18°C
